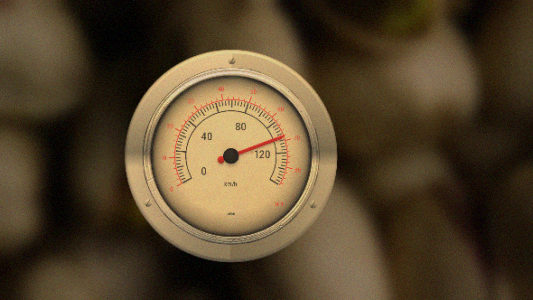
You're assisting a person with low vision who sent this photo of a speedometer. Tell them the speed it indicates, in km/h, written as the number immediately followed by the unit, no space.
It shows 110km/h
